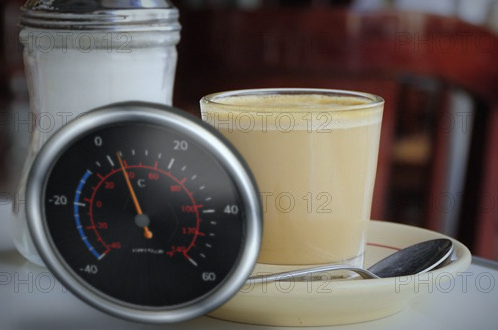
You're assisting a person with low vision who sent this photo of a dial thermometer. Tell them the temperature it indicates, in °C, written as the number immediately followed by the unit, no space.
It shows 4°C
